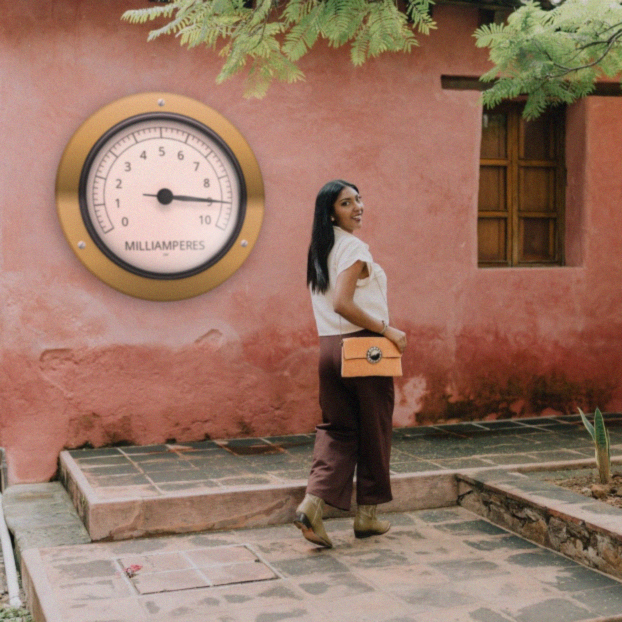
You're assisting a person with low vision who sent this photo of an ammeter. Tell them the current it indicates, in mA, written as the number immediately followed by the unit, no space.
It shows 9mA
